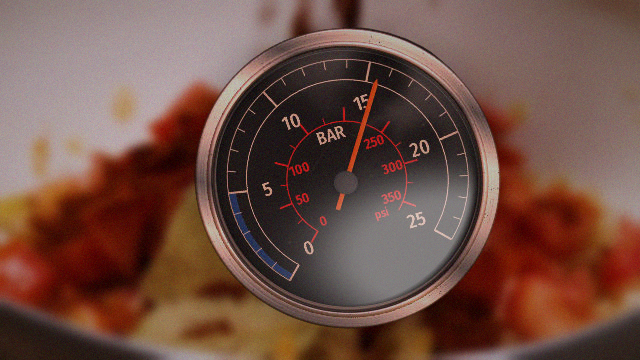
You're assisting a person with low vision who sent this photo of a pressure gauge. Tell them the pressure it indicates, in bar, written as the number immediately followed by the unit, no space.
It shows 15.5bar
